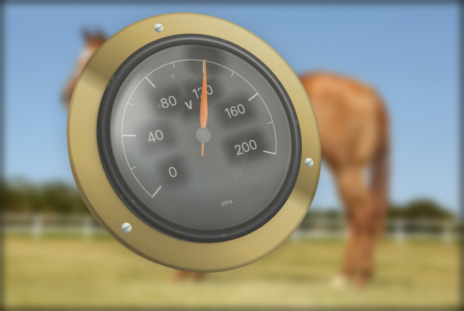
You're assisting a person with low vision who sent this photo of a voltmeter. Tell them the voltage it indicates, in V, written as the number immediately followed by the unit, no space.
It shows 120V
